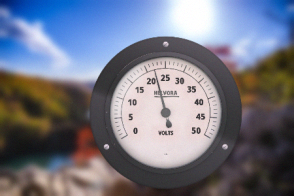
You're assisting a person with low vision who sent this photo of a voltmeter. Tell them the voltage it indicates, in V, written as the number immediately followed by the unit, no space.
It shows 22V
